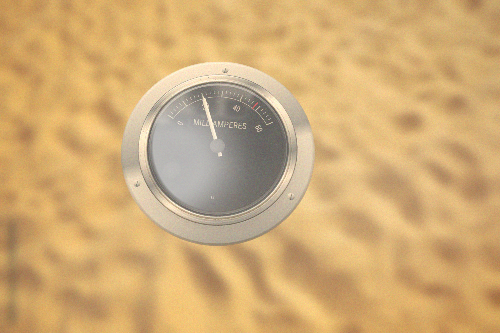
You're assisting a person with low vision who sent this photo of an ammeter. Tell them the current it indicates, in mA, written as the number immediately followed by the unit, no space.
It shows 20mA
